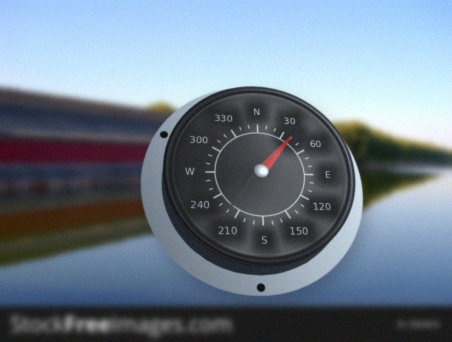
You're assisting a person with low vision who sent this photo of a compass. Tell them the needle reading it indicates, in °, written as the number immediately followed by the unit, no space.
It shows 40°
